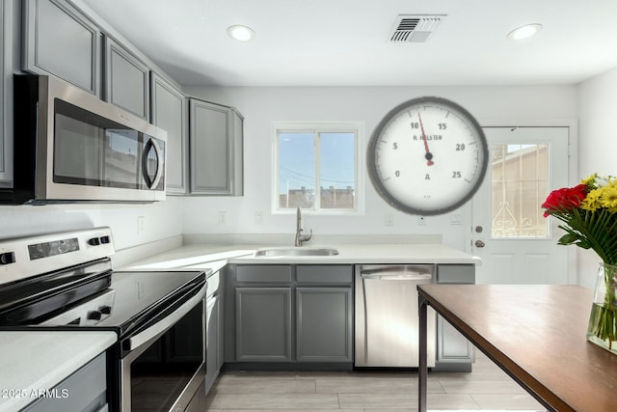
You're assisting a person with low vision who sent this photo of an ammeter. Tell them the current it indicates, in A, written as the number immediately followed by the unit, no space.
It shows 11A
